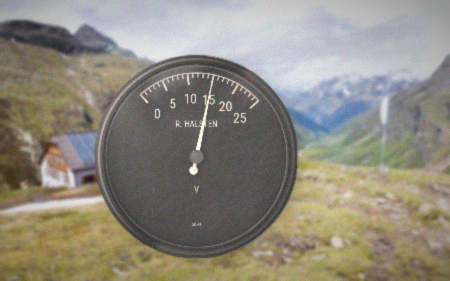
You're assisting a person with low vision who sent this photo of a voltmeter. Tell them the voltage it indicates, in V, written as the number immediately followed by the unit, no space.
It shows 15V
